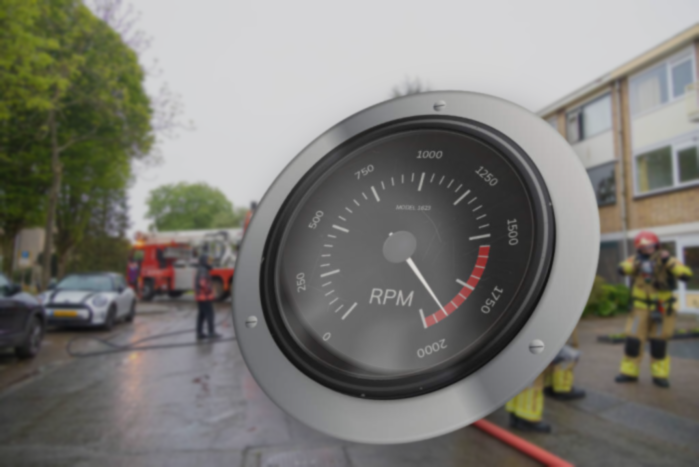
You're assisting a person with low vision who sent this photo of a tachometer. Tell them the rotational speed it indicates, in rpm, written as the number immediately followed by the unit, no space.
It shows 1900rpm
